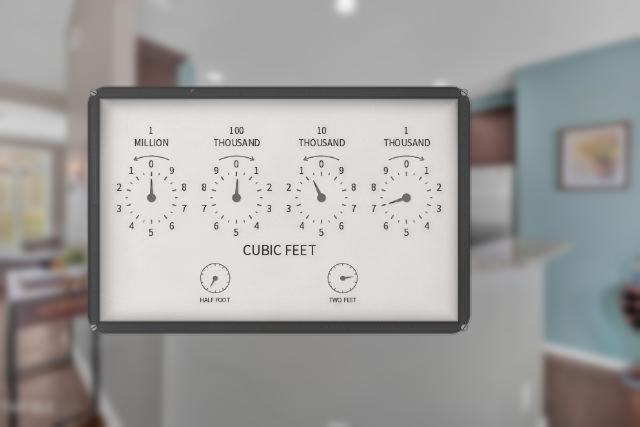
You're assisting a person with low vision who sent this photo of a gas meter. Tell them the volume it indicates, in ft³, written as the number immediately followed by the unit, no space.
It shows 700ft³
